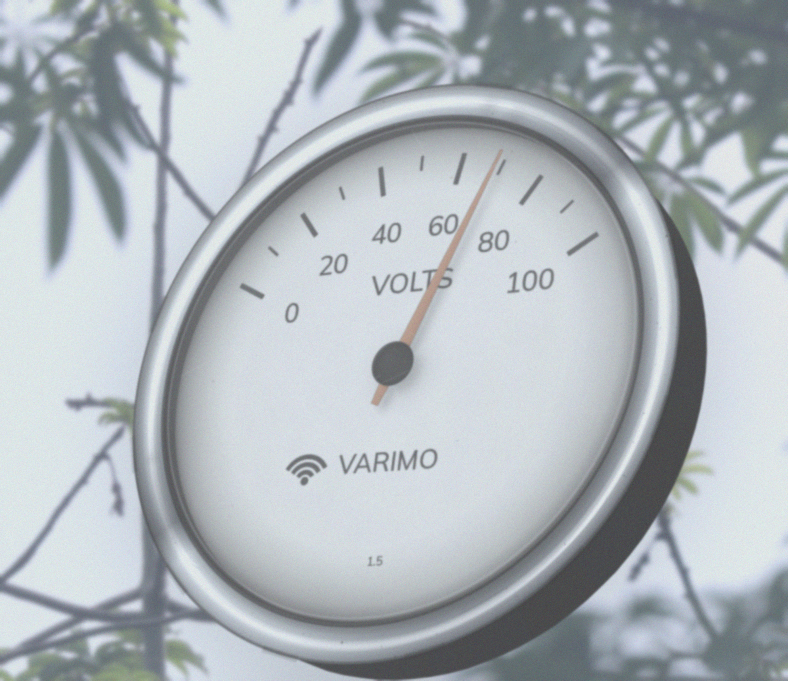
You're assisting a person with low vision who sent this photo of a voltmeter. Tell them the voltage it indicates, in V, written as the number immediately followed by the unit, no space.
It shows 70V
